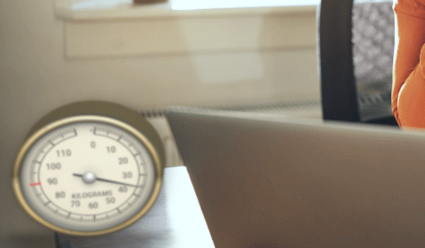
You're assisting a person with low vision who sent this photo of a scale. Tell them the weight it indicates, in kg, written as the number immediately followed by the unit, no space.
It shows 35kg
